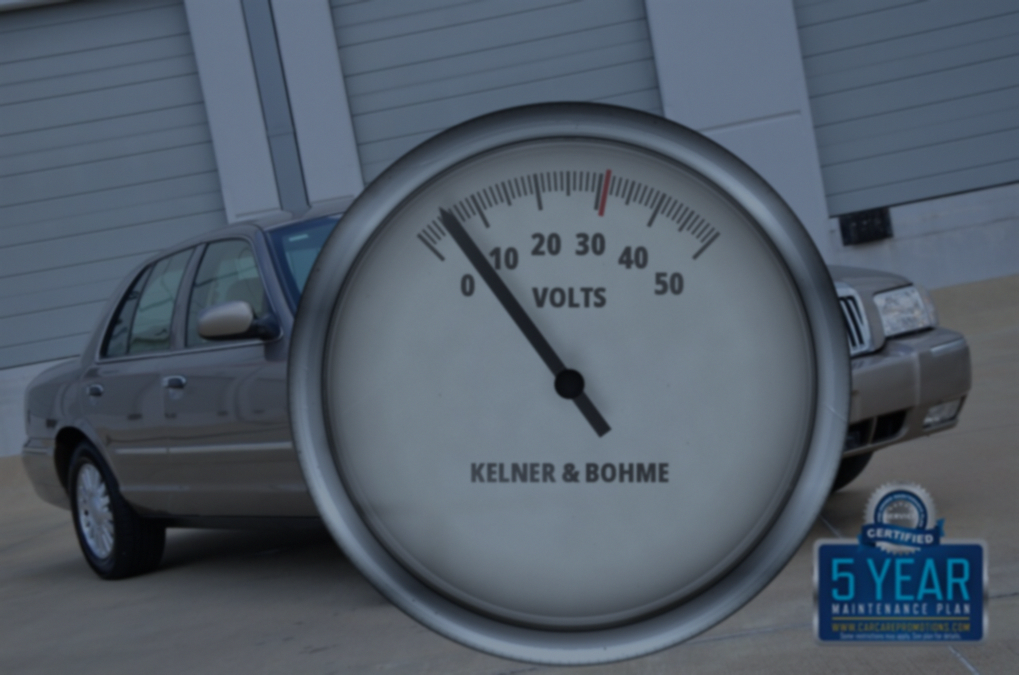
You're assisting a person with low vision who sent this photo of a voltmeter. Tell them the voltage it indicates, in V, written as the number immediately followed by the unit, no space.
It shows 5V
